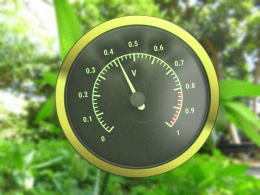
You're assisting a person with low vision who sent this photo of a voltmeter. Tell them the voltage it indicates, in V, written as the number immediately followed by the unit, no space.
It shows 0.42V
